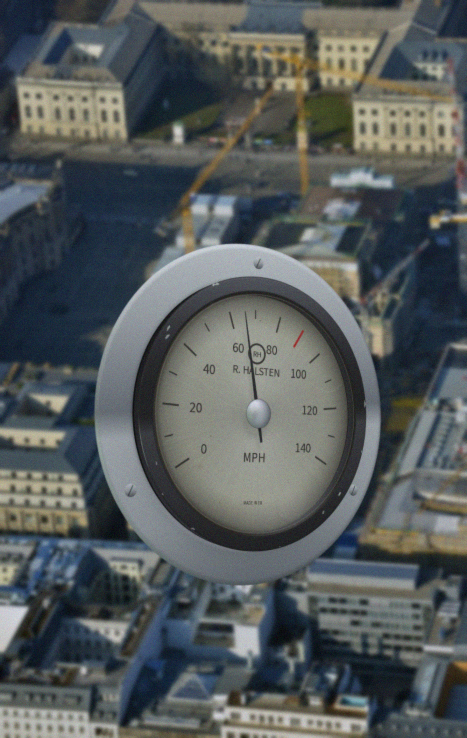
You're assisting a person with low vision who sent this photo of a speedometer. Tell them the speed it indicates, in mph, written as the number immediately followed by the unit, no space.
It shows 65mph
